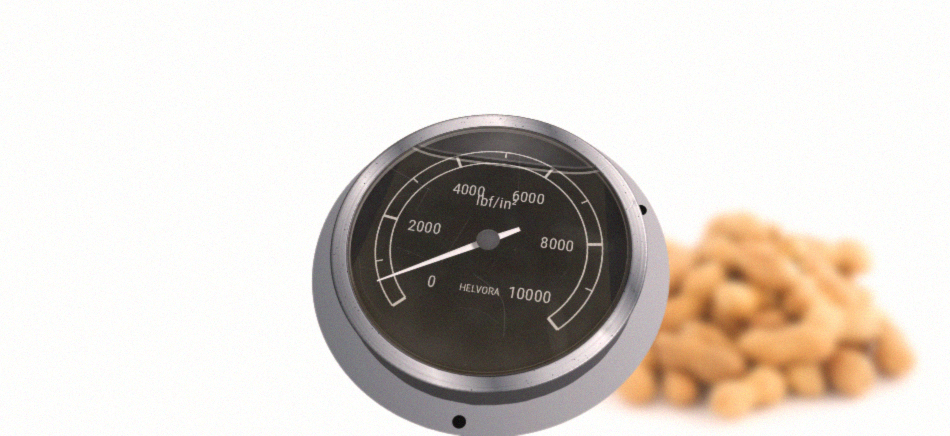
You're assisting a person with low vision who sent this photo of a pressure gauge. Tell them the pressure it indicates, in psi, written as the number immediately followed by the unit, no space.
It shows 500psi
